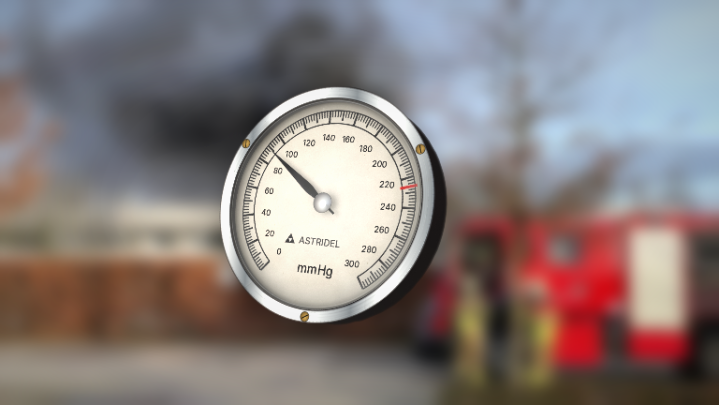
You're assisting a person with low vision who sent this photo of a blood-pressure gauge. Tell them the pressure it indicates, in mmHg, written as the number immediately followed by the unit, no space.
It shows 90mmHg
